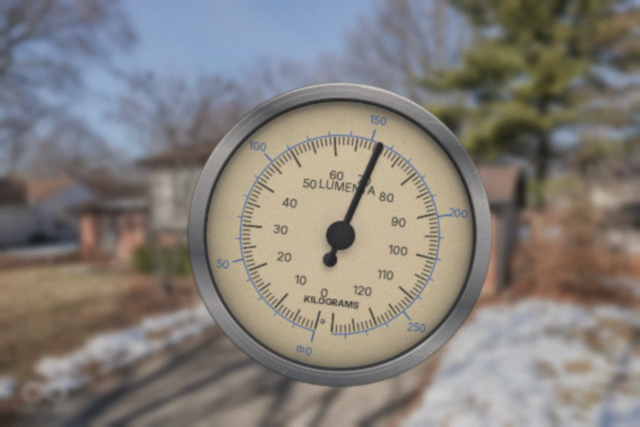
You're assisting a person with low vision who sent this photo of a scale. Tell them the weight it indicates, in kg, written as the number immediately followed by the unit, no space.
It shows 70kg
